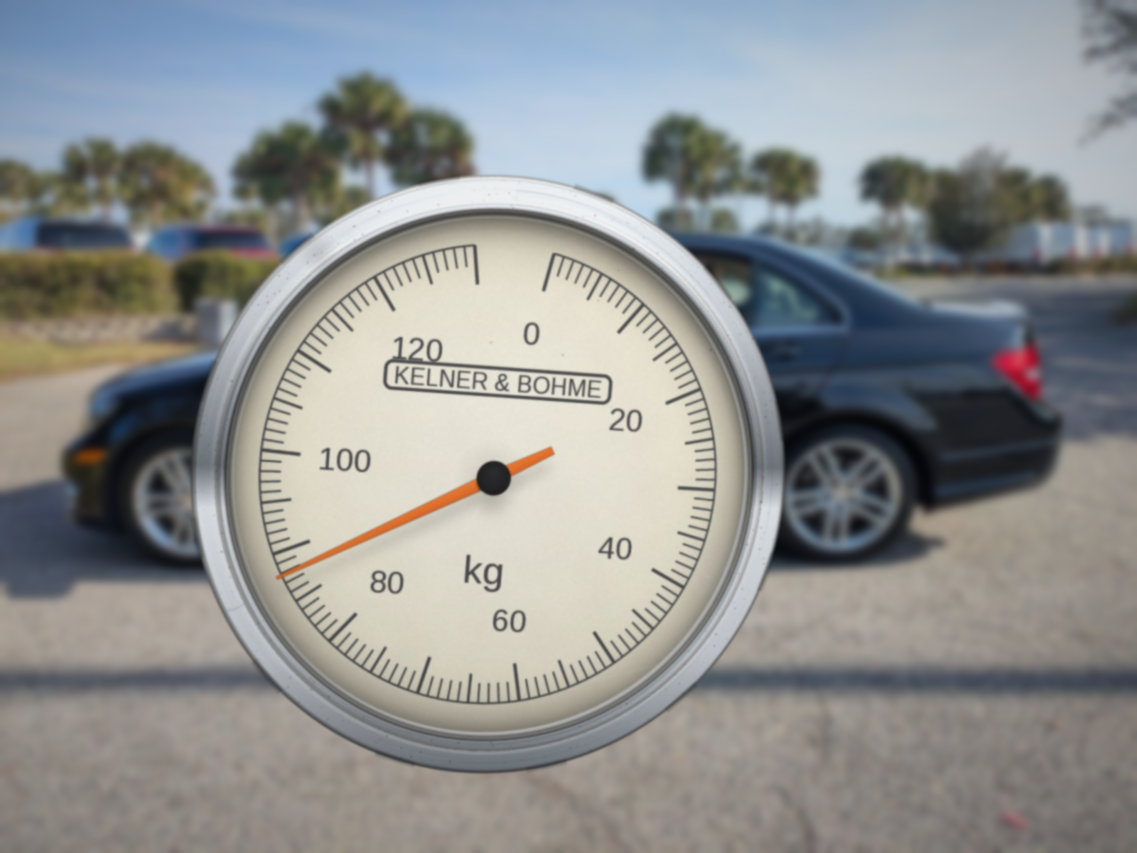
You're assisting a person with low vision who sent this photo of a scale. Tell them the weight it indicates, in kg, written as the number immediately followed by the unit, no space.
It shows 88kg
